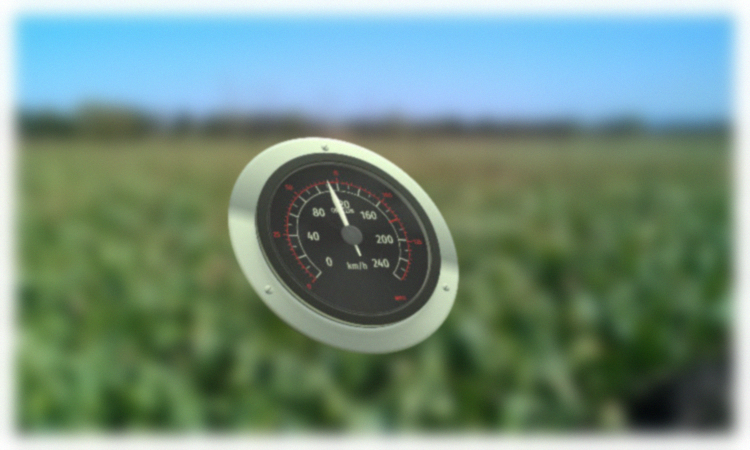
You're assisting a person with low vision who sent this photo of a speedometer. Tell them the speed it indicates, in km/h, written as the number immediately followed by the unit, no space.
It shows 110km/h
